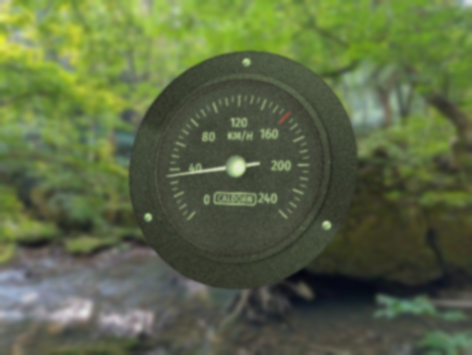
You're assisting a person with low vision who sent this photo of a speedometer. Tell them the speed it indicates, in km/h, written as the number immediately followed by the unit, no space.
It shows 35km/h
